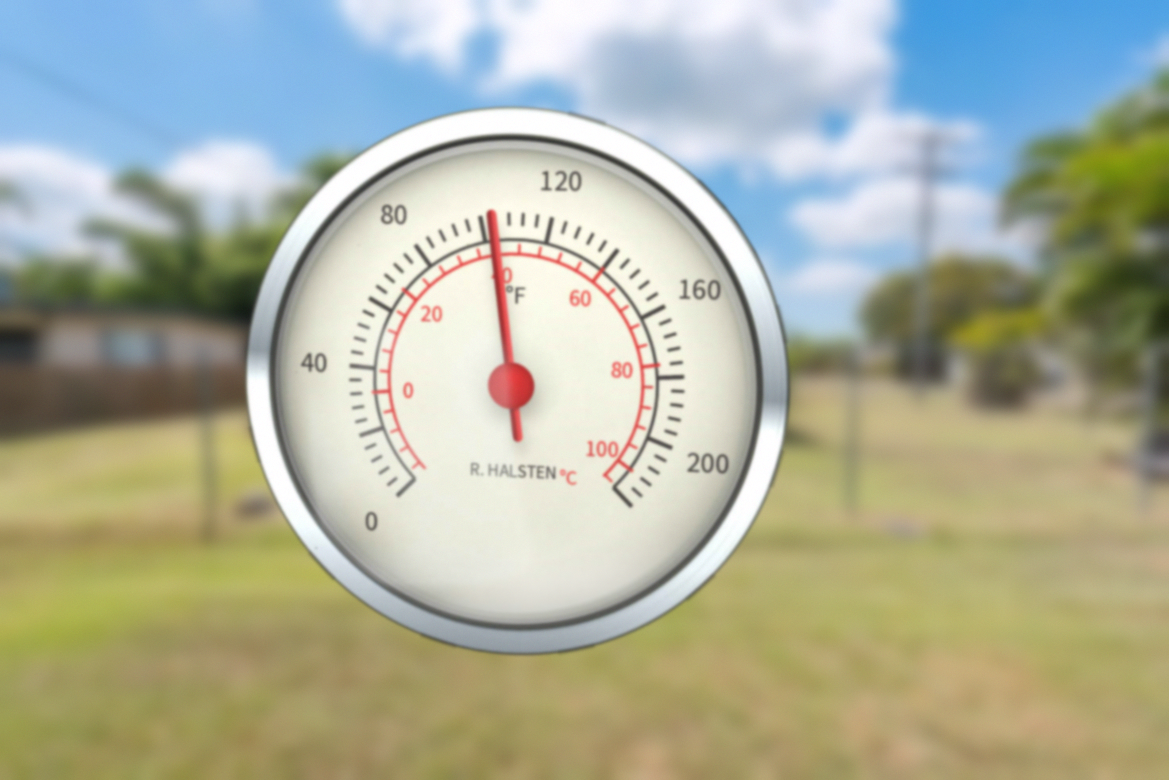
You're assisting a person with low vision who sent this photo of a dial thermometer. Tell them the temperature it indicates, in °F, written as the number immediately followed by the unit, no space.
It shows 104°F
